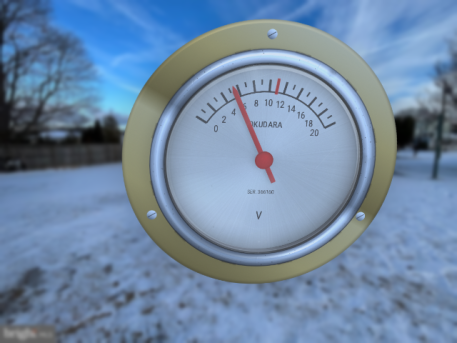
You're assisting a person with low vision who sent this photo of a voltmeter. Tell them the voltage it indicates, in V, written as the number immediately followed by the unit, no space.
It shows 5.5V
